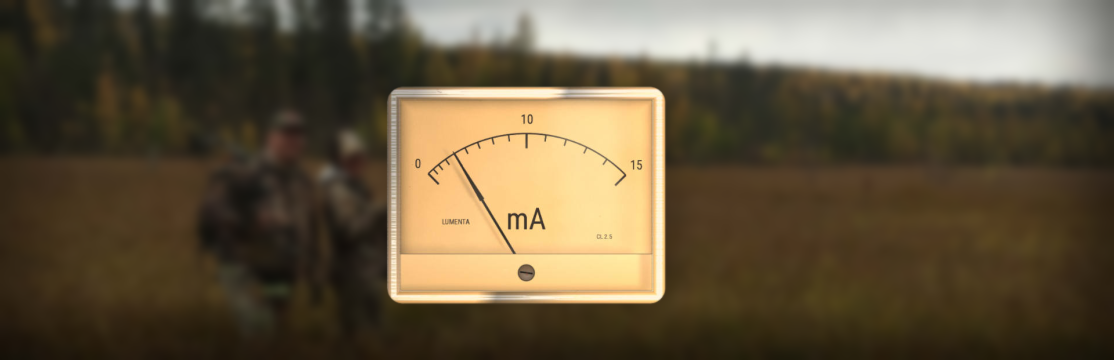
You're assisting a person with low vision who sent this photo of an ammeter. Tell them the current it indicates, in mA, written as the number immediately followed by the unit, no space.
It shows 5mA
